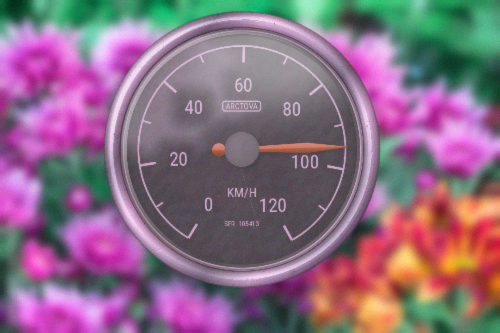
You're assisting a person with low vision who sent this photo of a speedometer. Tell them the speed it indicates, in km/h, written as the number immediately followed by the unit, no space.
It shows 95km/h
